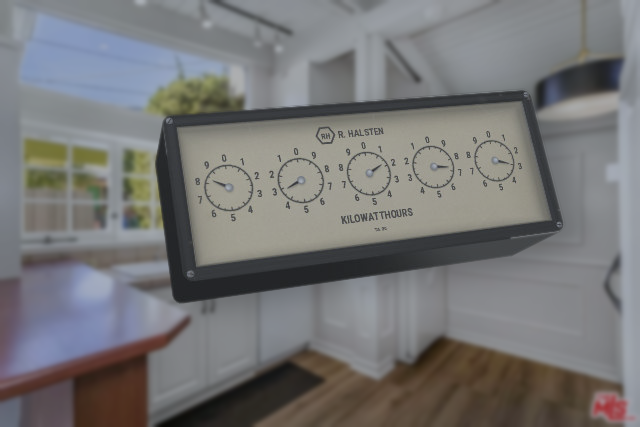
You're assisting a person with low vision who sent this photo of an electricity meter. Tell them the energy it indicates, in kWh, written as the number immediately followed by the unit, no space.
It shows 83173kWh
